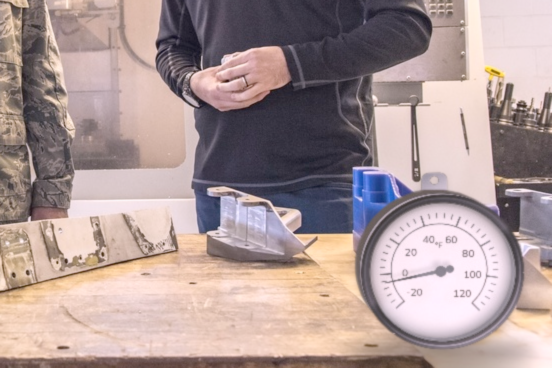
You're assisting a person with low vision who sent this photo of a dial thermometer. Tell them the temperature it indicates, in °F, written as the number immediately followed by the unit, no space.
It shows -4°F
